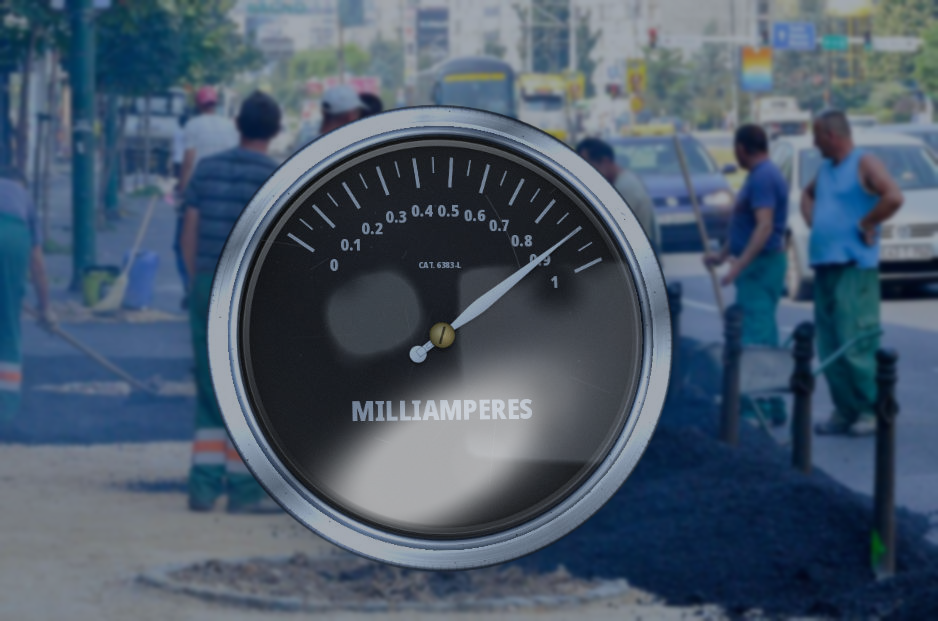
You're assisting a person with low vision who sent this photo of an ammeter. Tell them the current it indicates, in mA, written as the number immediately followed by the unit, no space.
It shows 0.9mA
